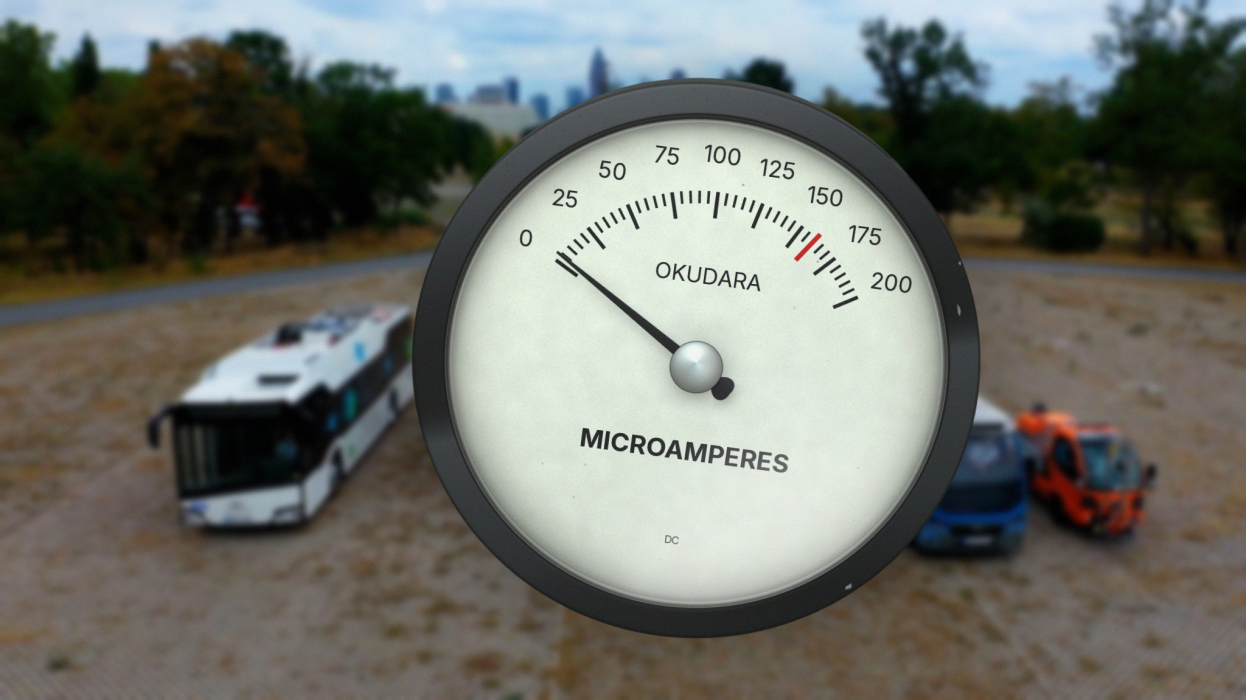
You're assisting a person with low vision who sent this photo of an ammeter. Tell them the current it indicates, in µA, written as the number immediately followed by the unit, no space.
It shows 5µA
